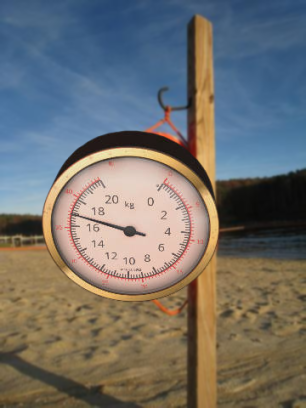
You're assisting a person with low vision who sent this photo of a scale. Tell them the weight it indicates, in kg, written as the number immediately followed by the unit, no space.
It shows 17kg
